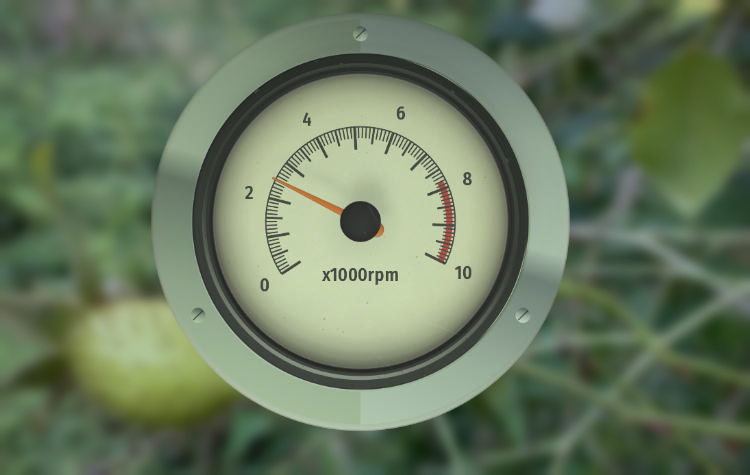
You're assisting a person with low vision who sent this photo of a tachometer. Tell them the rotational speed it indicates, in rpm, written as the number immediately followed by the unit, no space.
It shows 2500rpm
